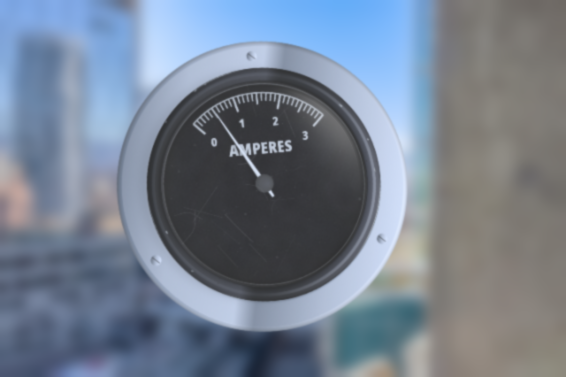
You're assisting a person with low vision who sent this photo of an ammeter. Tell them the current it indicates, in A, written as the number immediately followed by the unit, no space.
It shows 0.5A
